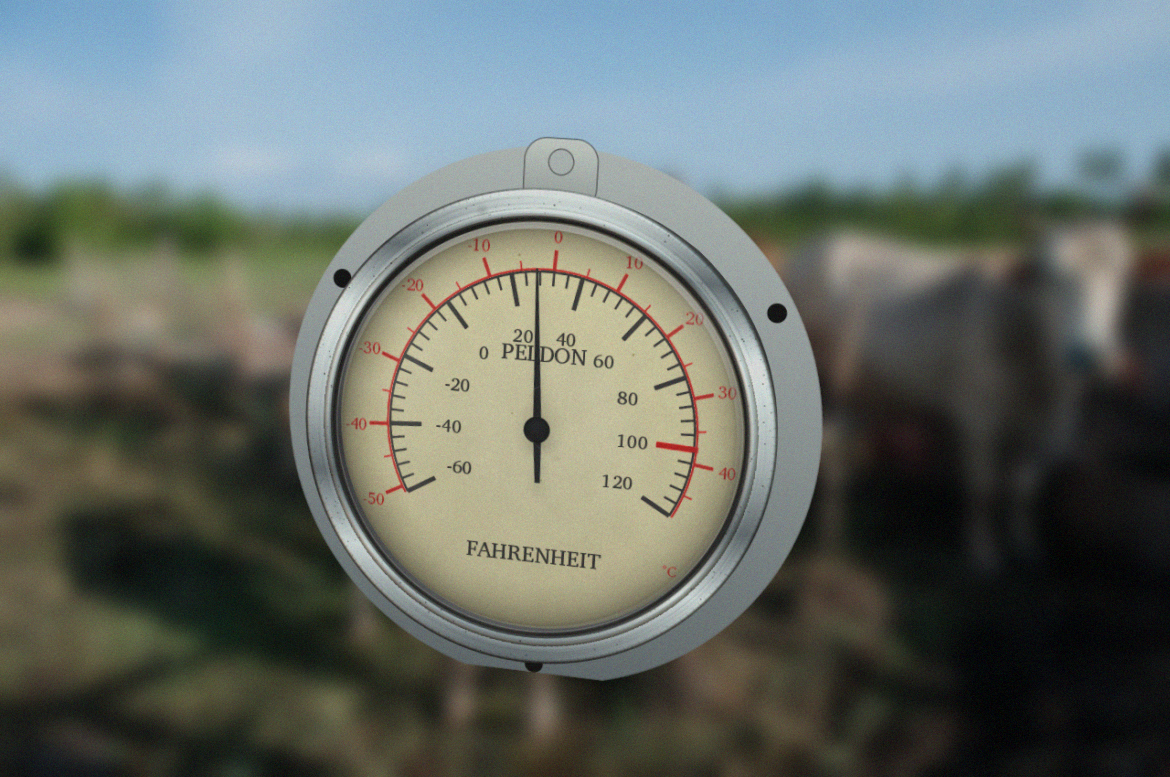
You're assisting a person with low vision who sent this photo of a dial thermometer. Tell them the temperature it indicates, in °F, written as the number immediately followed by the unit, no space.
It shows 28°F
